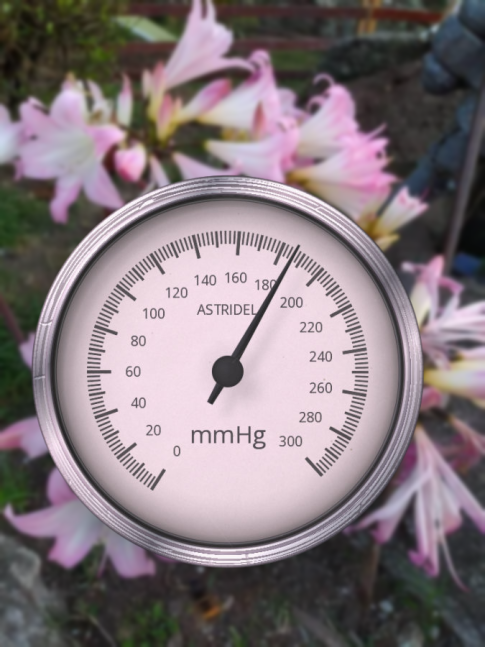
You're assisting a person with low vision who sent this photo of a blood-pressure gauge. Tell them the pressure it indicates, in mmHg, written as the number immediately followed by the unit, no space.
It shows 186mmHg
